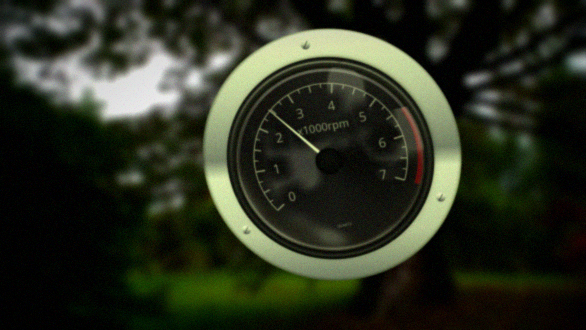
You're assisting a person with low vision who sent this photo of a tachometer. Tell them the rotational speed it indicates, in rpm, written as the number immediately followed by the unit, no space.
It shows 2500rpm
